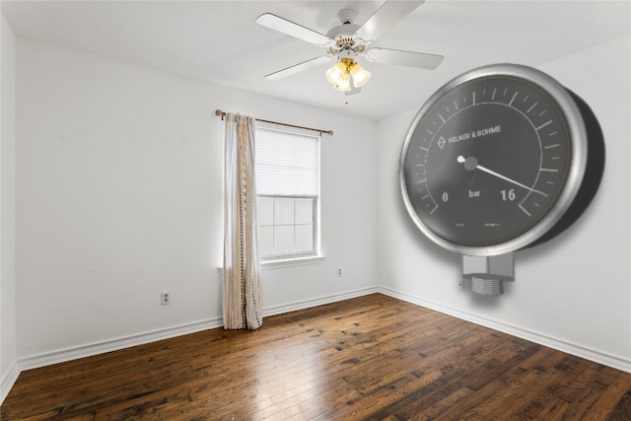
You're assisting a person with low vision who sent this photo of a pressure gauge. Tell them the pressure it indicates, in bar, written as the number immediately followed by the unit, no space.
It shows 15bar
